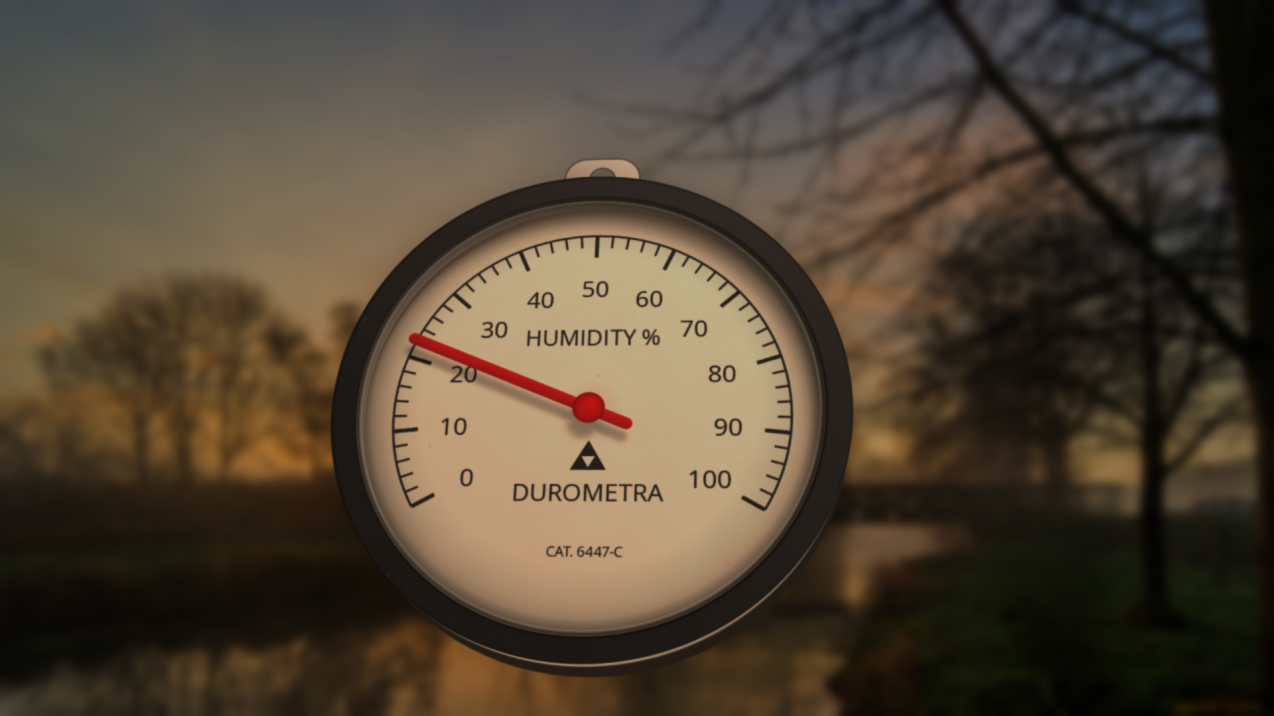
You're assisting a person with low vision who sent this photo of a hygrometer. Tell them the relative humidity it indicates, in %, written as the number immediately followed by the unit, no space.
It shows 22%
